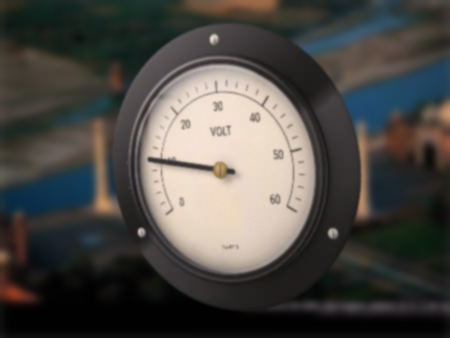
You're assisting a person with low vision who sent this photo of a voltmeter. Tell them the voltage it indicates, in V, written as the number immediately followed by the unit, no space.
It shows 10V
